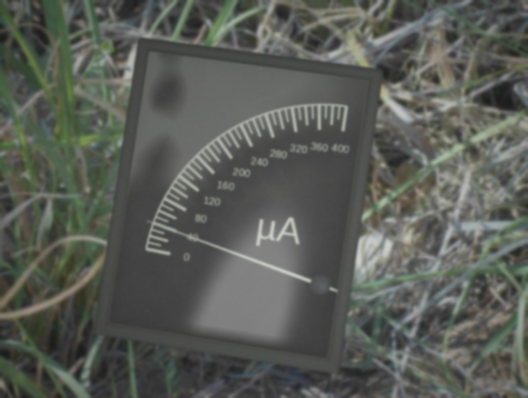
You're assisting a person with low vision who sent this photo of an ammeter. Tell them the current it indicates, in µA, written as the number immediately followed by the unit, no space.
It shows 40µA
